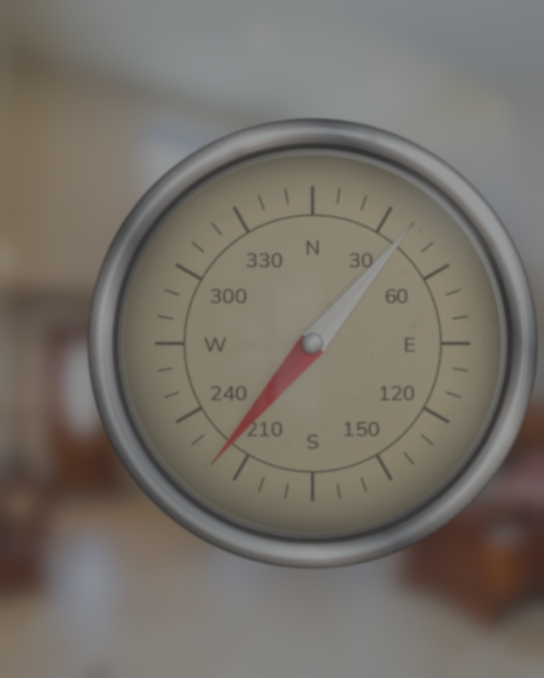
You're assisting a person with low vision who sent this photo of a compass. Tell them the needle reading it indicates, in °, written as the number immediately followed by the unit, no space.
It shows 220°
